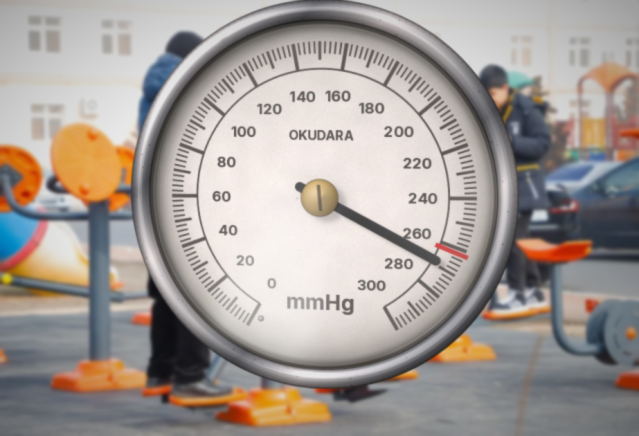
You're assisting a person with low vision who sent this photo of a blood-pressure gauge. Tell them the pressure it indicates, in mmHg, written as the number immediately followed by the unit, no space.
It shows 268mmHg
